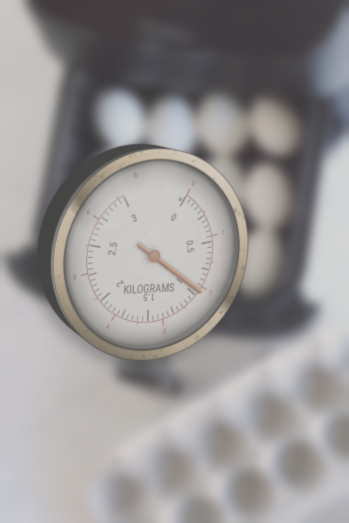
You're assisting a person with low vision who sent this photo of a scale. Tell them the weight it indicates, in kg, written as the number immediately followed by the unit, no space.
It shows 0.95kg
